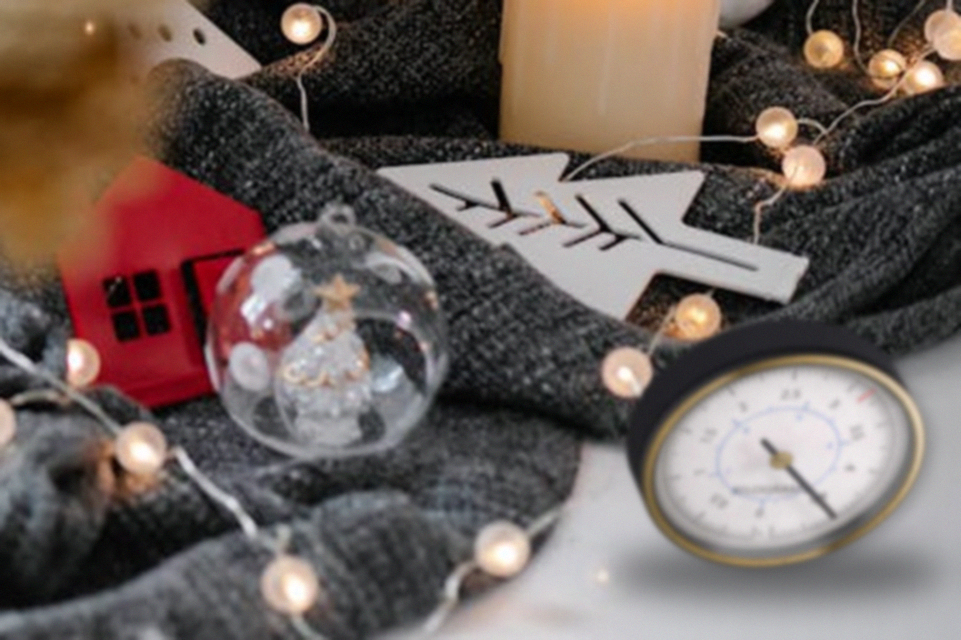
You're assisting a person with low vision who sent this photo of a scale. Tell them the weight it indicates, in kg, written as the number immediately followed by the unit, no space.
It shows 4.5kg
